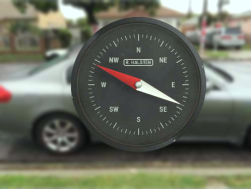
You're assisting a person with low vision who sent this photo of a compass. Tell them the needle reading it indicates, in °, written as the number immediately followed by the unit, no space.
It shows 295°
